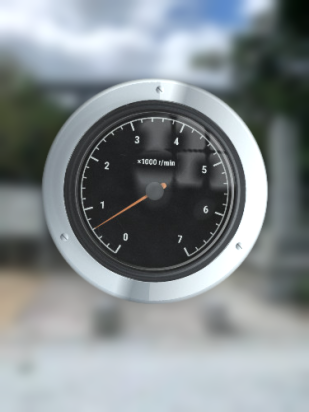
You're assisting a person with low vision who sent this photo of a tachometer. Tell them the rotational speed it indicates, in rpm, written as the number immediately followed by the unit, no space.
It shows 600rpm
